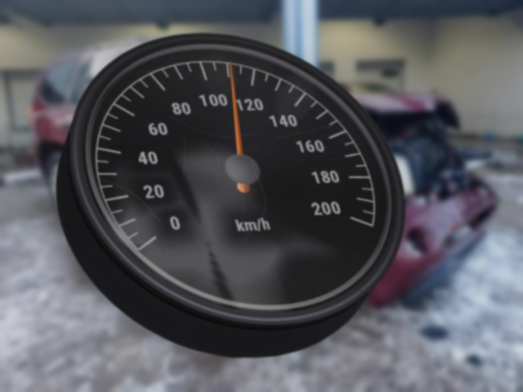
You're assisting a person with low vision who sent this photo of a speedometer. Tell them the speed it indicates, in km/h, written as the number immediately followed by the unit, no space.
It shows 110km/h
